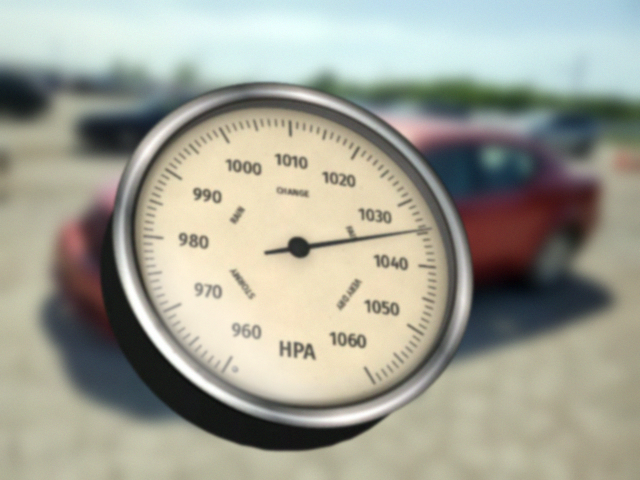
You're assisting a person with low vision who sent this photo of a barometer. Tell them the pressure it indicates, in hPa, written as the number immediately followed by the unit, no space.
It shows 1035hPa
